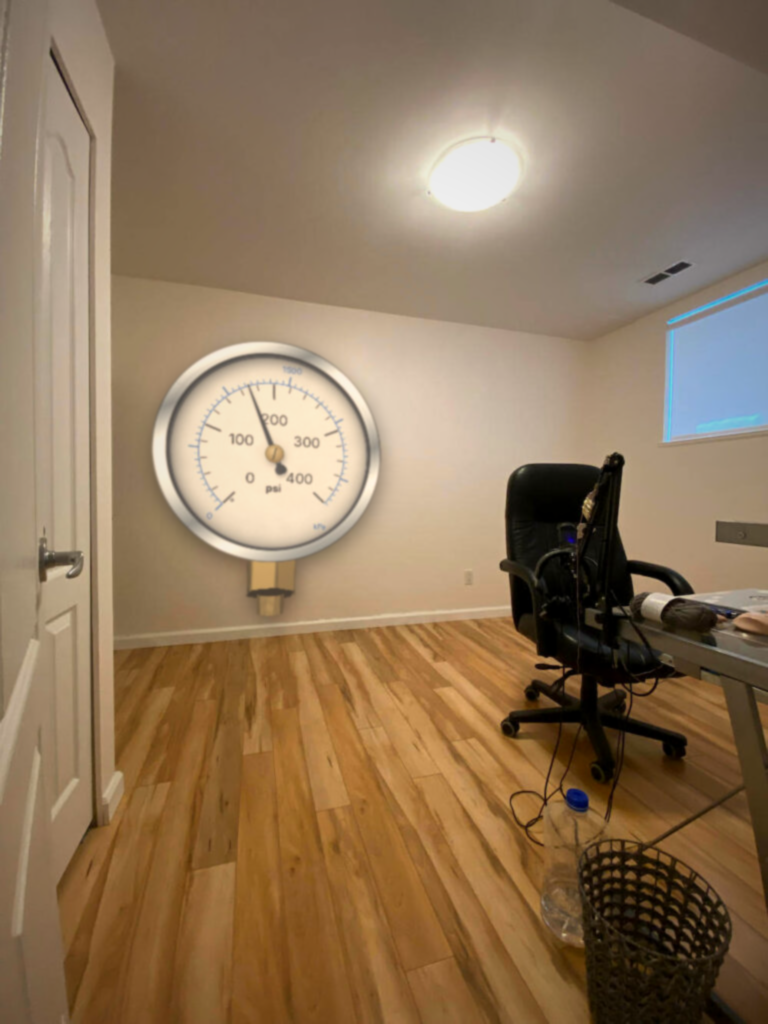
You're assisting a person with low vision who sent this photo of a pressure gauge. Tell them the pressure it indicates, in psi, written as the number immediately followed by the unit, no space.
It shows 170psi
